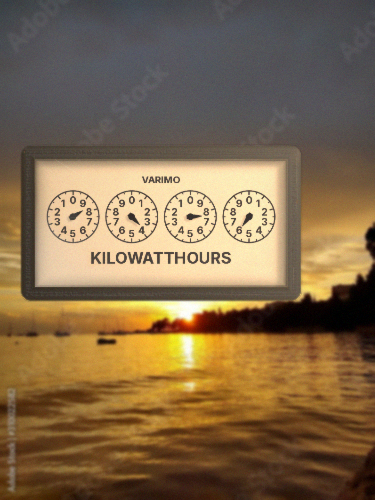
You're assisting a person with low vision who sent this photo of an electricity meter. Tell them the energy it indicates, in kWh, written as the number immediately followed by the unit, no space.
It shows 8376kWh
